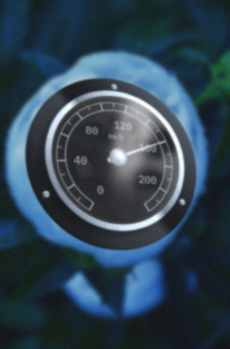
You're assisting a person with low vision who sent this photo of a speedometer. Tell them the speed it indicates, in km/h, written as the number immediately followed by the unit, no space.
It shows 160km/h
